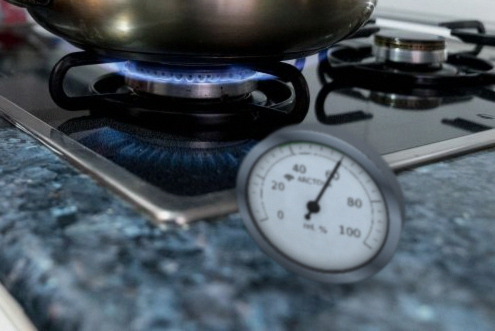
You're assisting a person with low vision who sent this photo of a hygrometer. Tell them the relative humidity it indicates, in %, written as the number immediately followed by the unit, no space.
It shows 60%
